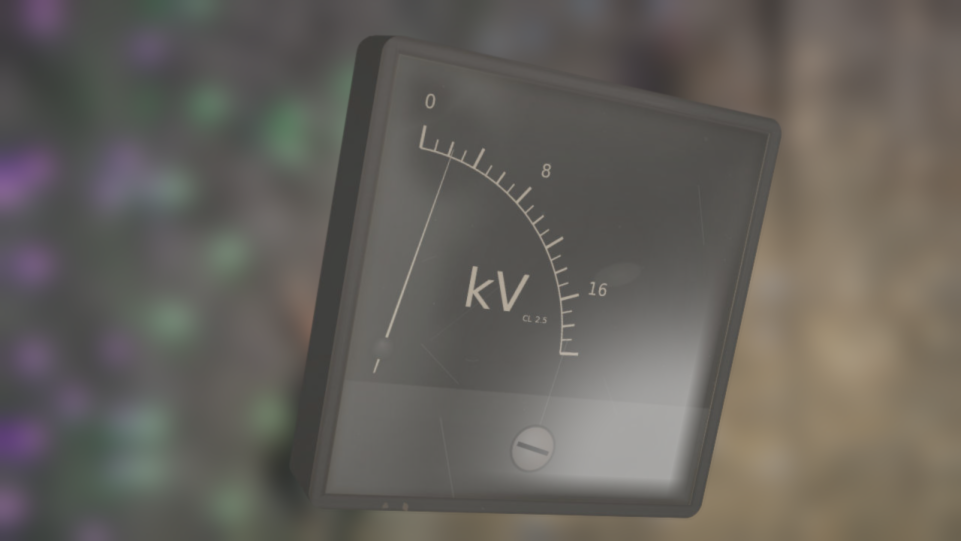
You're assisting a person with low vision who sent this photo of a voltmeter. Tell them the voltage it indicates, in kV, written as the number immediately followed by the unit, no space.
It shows 2kV
